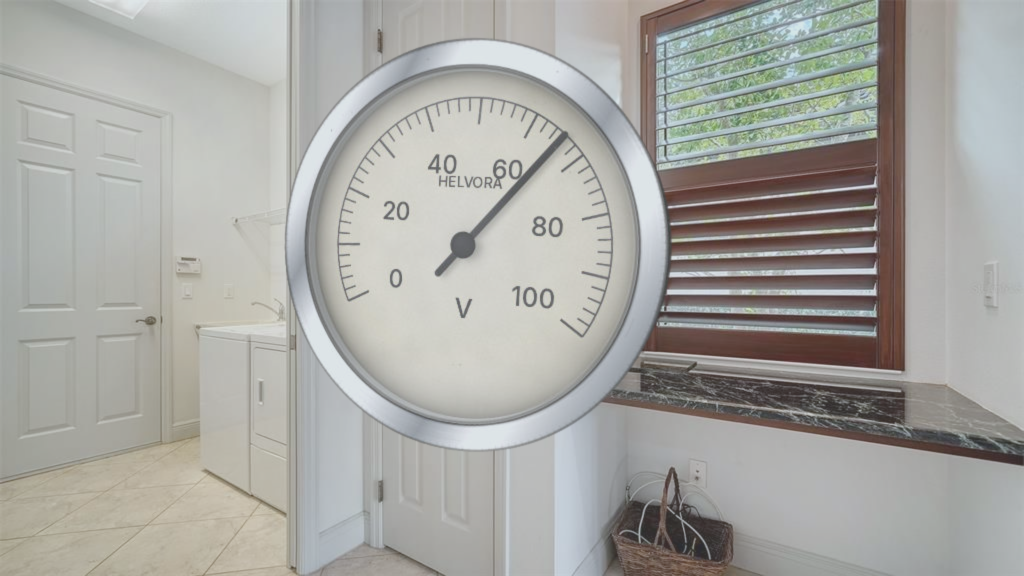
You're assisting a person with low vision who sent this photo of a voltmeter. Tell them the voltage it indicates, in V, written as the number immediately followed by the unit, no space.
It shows 66V
